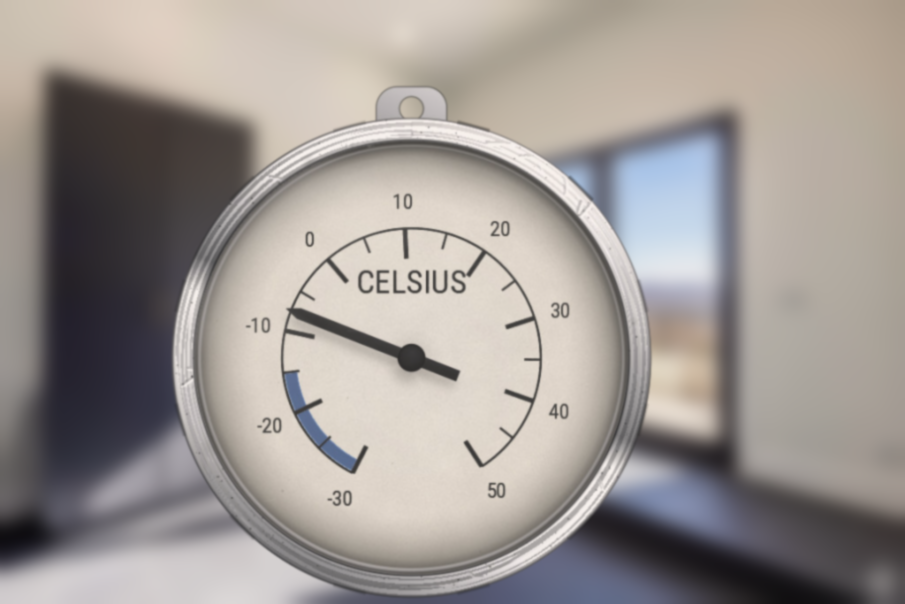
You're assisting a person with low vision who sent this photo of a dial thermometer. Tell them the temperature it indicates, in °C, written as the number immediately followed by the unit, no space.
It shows -7.5°C
